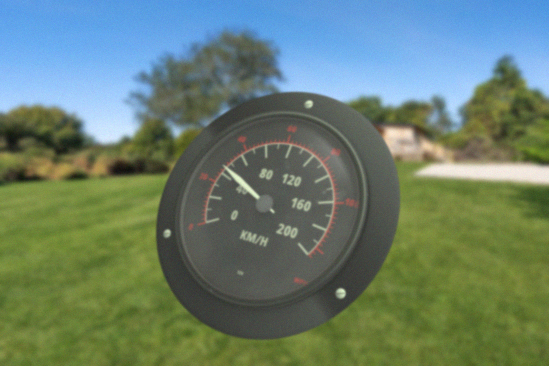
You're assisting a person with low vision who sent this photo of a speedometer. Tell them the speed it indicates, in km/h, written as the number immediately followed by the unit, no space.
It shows 45km/h
